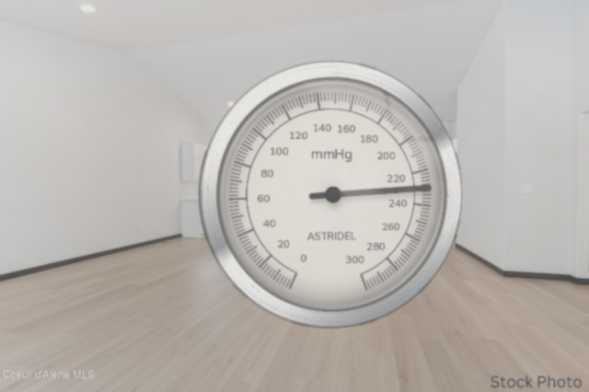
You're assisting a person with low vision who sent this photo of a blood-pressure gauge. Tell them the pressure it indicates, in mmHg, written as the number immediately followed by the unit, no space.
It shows 230mmHg
